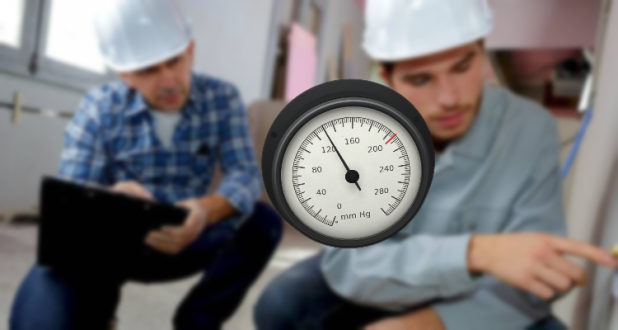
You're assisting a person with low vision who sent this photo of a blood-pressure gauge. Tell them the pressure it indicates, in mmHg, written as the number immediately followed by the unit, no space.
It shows 130mmHg
